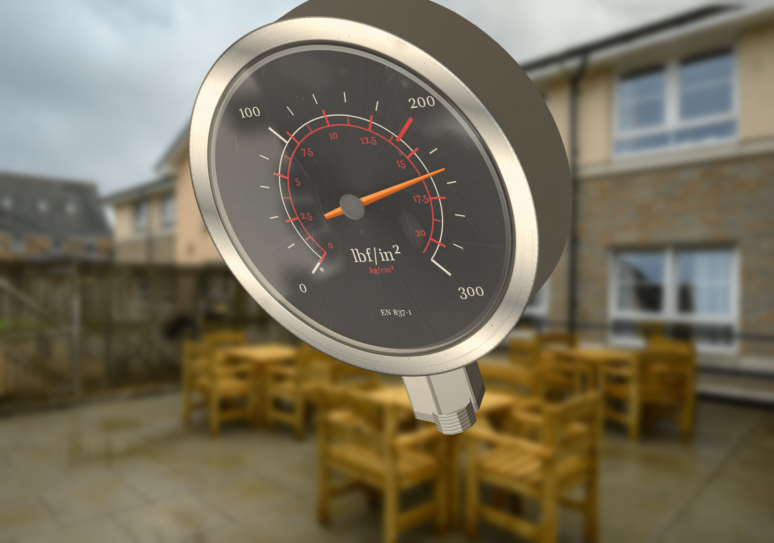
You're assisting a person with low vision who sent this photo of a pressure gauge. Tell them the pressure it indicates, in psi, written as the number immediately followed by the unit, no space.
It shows 230psi
